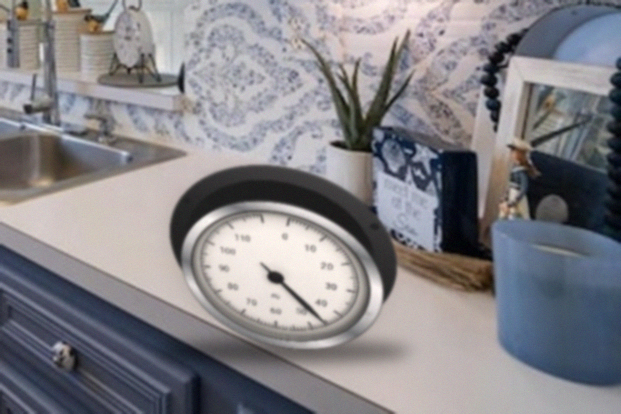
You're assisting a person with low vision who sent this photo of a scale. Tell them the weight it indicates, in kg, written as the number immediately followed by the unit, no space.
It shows 45kg
